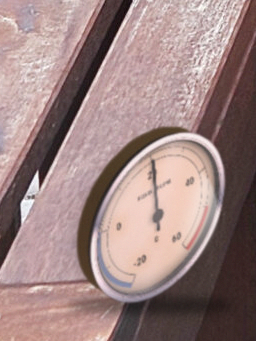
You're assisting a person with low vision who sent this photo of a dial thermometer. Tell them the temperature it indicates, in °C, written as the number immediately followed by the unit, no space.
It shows 20°C
